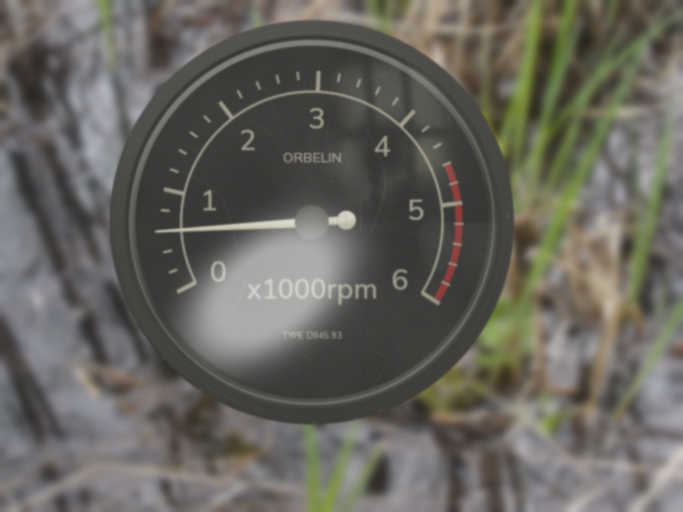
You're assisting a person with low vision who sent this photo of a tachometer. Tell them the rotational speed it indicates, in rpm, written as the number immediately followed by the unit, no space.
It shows 600rpm
